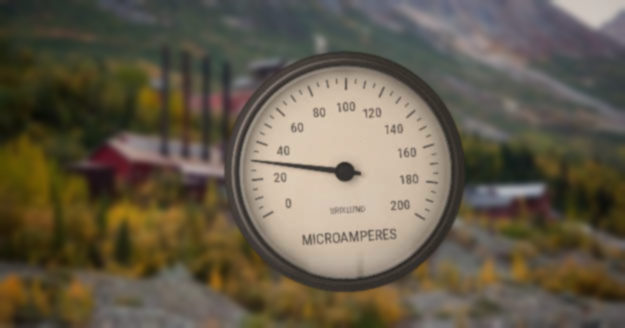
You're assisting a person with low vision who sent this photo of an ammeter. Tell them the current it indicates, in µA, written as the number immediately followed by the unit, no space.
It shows 30µA
